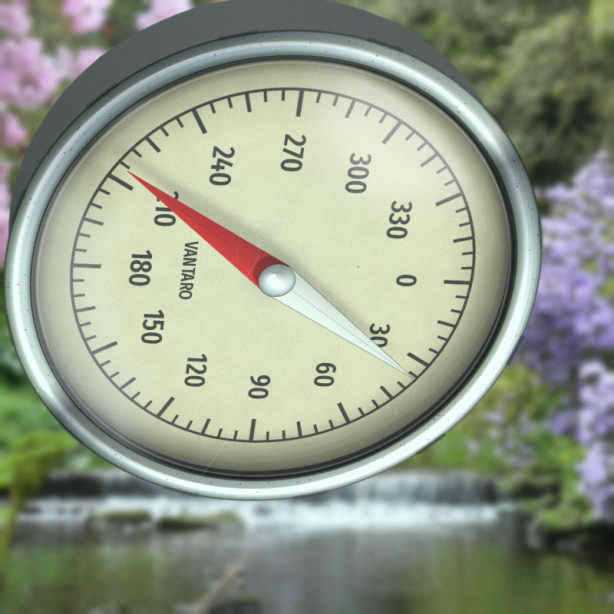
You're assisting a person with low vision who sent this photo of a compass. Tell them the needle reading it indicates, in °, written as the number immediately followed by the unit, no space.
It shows 215°
